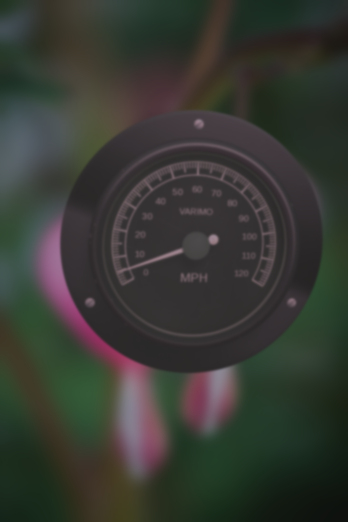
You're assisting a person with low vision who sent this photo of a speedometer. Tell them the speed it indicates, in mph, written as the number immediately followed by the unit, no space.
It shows 5mph
